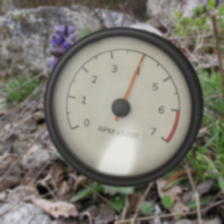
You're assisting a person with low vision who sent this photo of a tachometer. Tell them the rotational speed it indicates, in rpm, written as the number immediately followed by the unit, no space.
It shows 4000rpm
